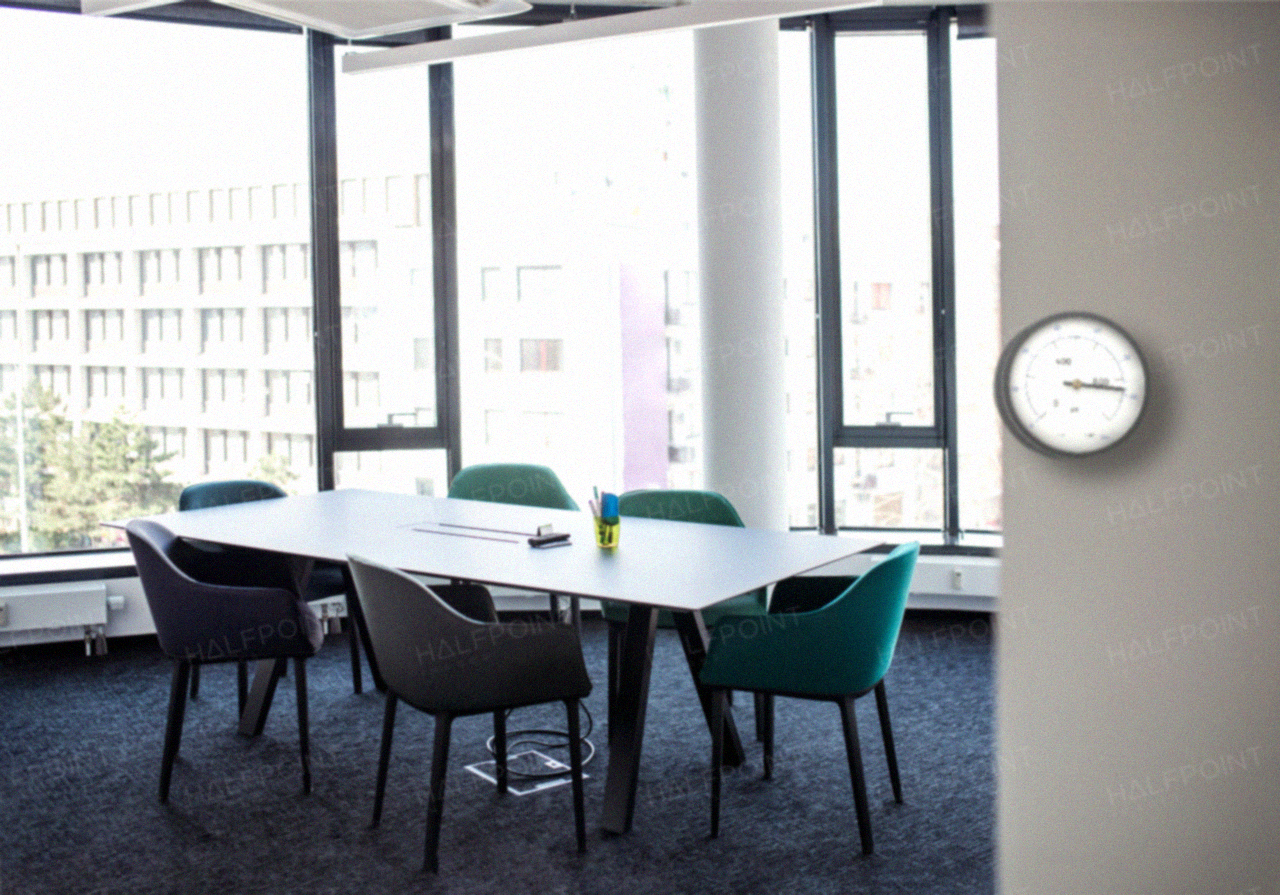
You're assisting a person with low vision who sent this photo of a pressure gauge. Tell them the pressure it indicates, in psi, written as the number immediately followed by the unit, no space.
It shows 850psi
